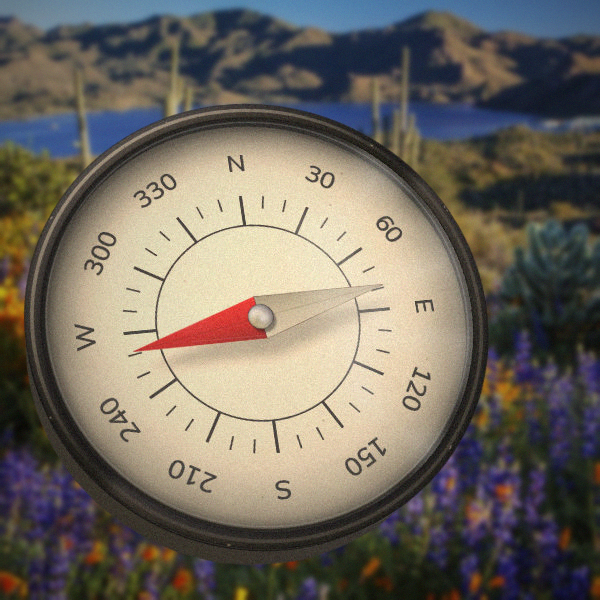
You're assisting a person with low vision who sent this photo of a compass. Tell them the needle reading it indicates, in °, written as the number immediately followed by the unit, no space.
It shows 260°
